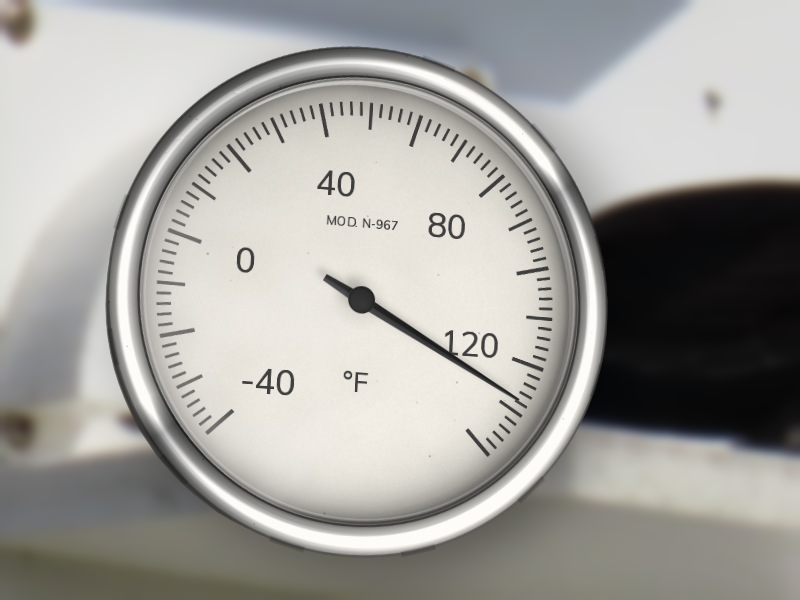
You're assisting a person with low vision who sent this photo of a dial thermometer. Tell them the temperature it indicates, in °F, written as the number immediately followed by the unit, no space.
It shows 128°F
